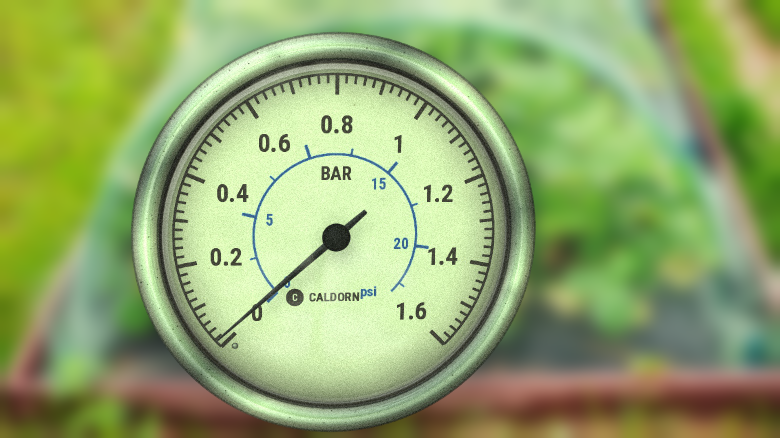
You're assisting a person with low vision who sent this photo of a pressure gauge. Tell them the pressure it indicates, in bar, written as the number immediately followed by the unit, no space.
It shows 0.02bar
